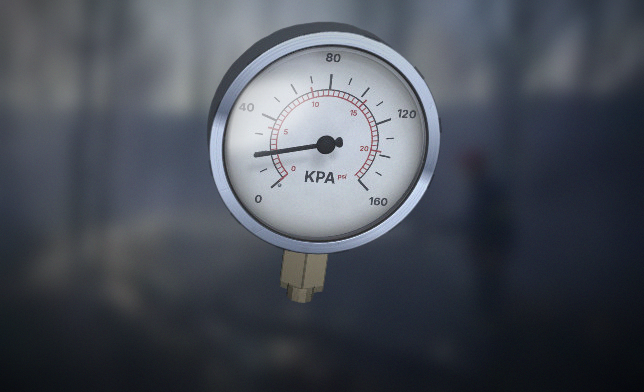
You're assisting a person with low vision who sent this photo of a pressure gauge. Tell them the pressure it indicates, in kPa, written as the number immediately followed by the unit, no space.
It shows 20kPa
